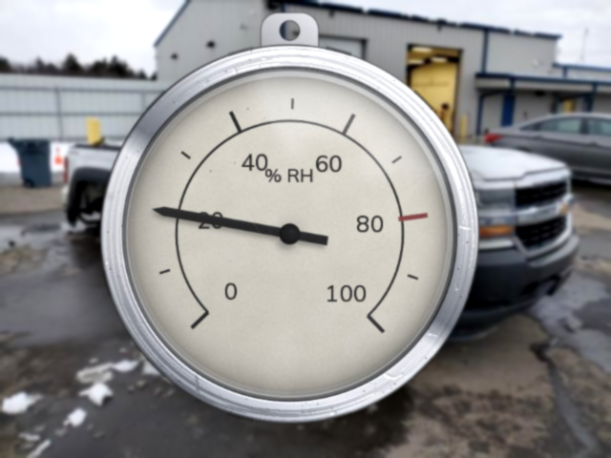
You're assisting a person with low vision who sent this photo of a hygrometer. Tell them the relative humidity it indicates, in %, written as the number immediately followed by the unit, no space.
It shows 20%
